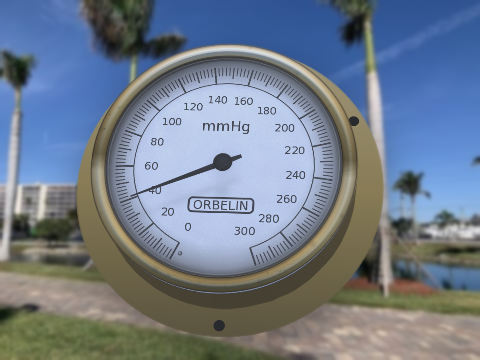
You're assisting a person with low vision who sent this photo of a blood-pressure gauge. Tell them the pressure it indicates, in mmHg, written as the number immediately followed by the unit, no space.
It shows 40mmHg
